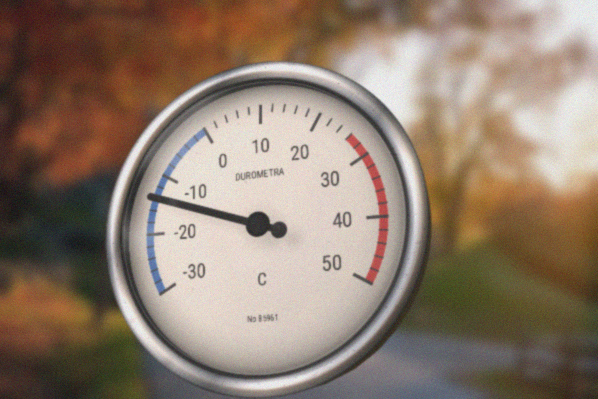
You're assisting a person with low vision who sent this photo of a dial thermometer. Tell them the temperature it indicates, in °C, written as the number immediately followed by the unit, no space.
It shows -14°C
